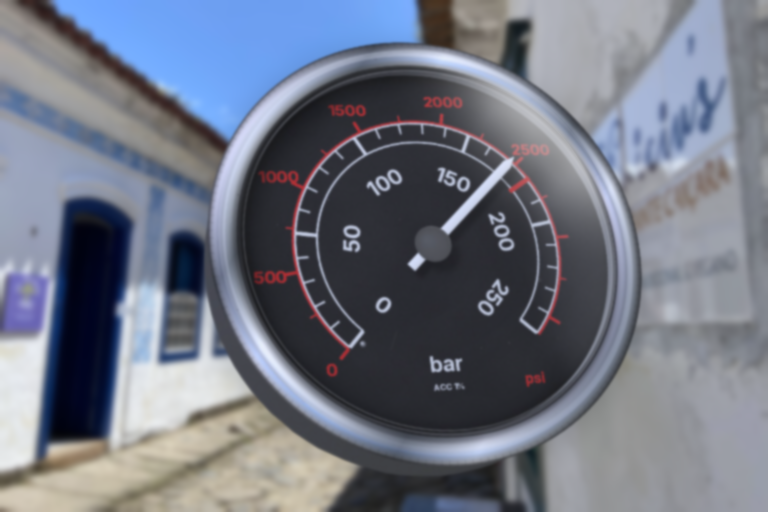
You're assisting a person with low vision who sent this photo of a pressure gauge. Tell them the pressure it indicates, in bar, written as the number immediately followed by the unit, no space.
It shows 170bar
